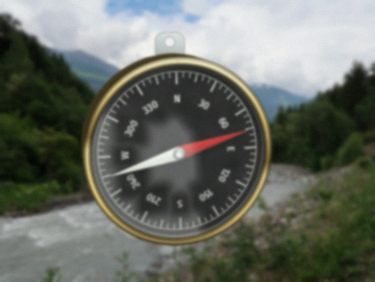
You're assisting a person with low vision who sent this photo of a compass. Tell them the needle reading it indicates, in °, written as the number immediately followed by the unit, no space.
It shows 75°
